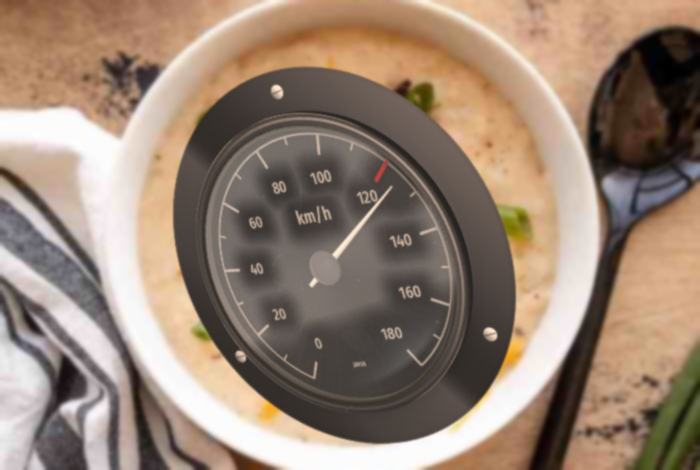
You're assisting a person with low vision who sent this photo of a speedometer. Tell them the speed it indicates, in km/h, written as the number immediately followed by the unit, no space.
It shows 125km/h
